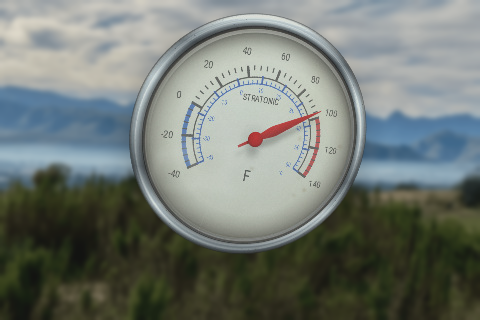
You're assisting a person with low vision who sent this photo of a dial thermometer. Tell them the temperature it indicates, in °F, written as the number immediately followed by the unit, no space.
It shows 96°F
